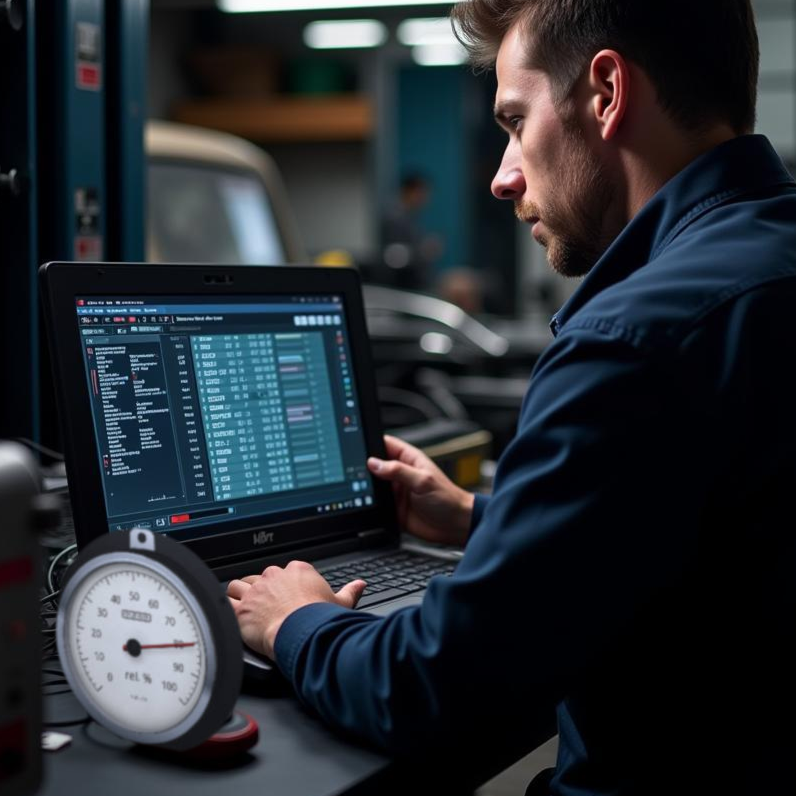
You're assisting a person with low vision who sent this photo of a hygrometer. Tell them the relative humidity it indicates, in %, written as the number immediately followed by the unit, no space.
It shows 80%
